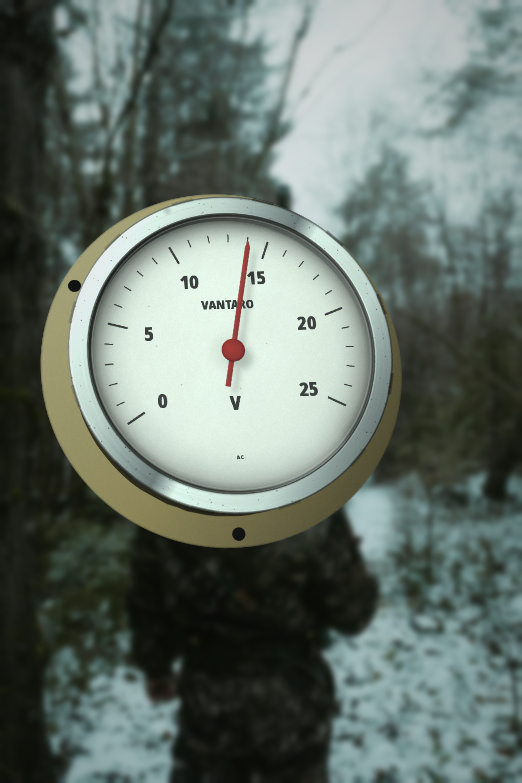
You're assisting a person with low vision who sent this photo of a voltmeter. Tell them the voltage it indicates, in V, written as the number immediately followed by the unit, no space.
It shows 14V
